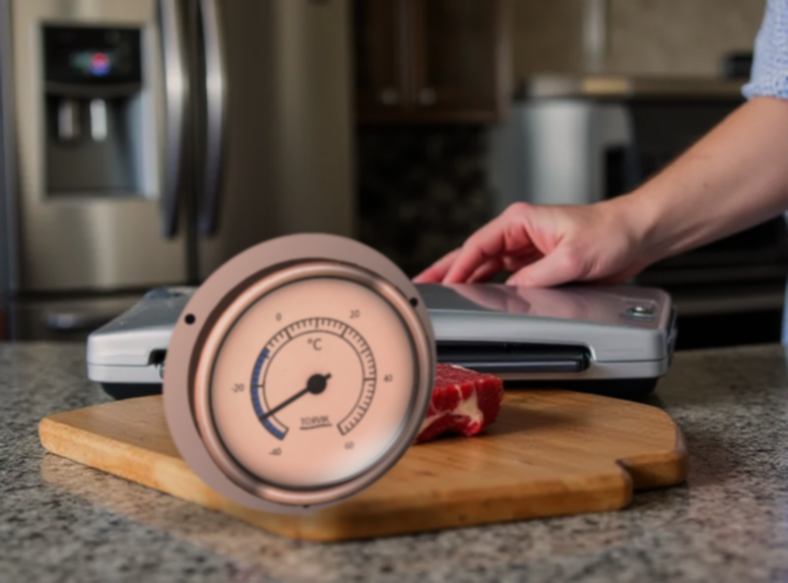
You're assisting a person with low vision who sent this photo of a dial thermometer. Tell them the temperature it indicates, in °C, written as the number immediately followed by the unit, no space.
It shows -30°C
